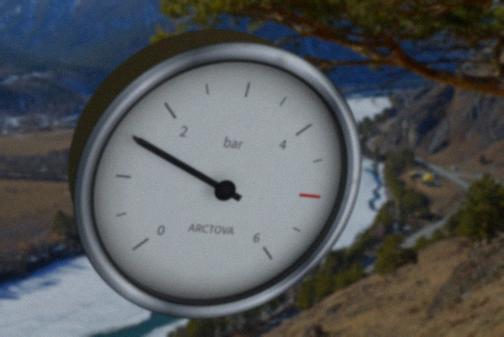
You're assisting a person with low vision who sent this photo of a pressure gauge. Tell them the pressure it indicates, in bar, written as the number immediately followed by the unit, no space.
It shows 1.5bar
